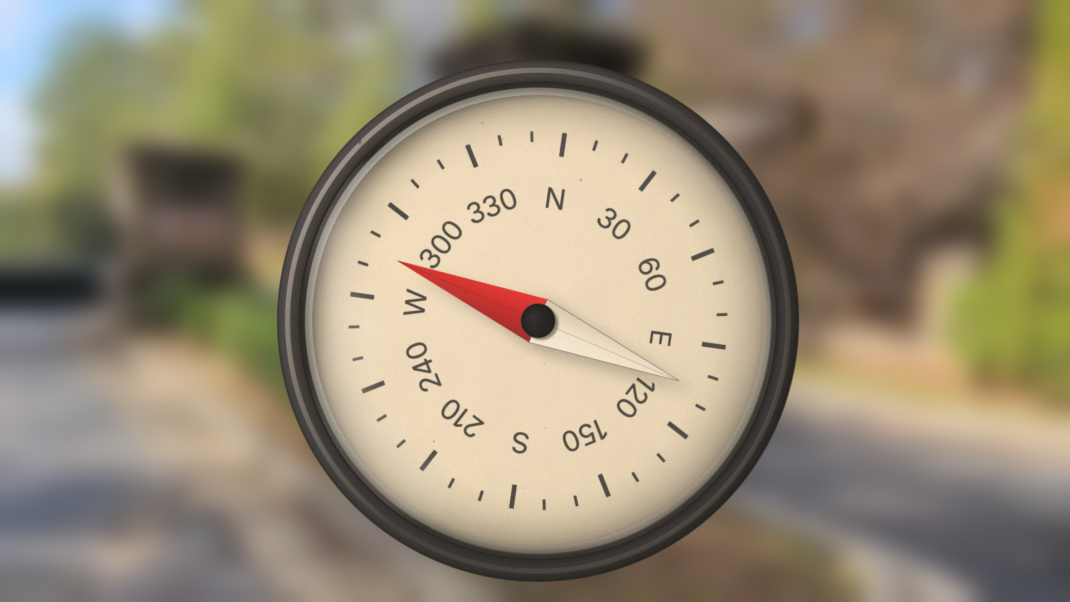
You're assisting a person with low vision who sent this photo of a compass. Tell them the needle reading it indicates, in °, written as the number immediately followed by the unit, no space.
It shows 285°
